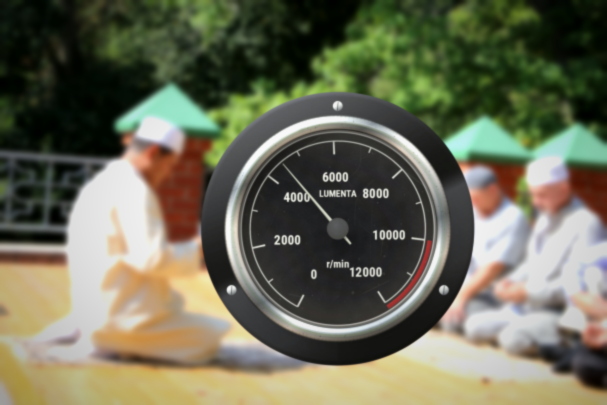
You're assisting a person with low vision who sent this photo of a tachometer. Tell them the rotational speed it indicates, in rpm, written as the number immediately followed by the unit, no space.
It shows 4500rpm
